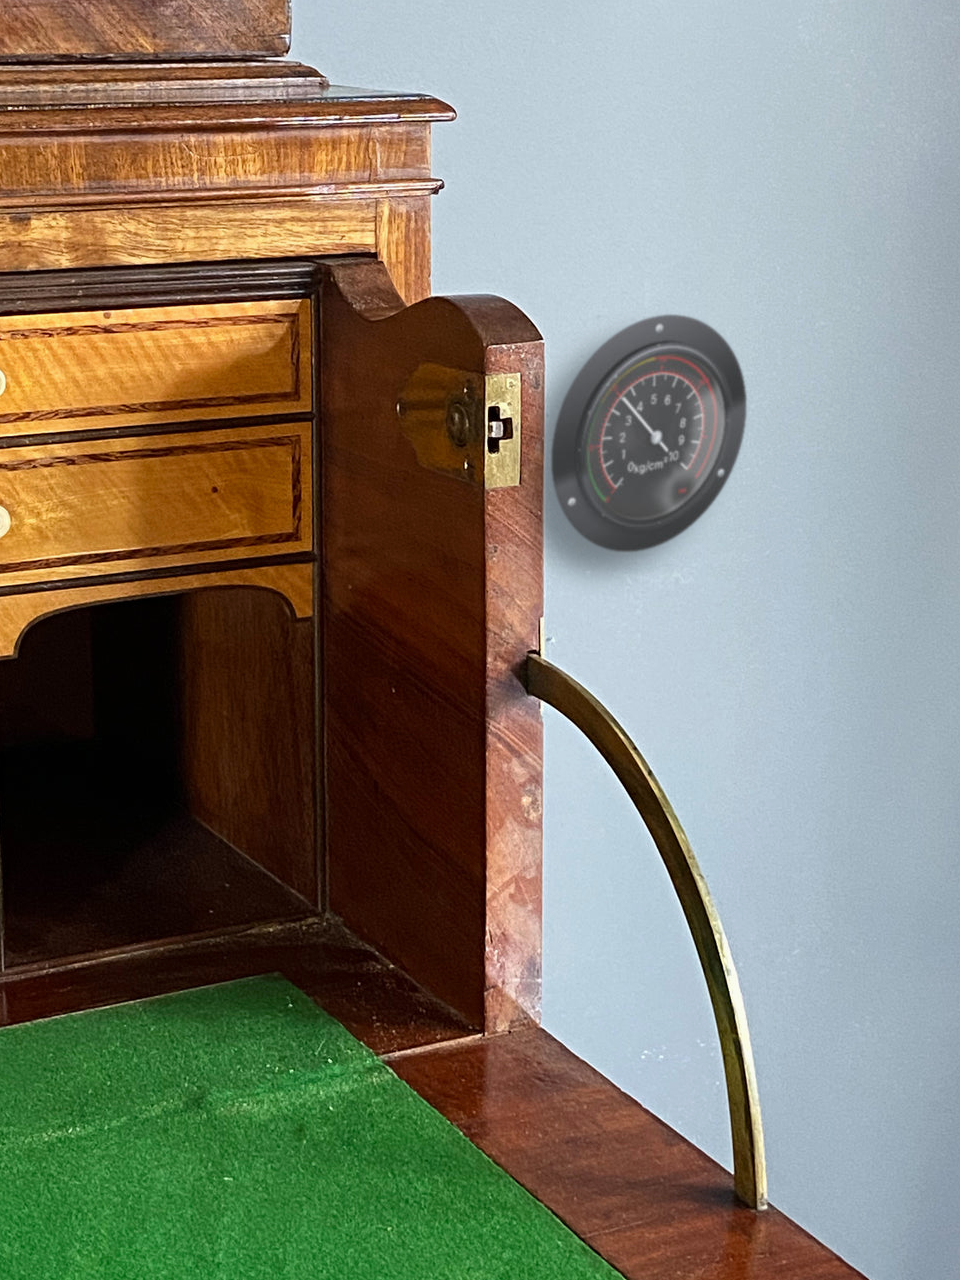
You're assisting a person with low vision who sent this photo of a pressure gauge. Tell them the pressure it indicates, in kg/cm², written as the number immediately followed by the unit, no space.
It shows 3.5kg/cm²
